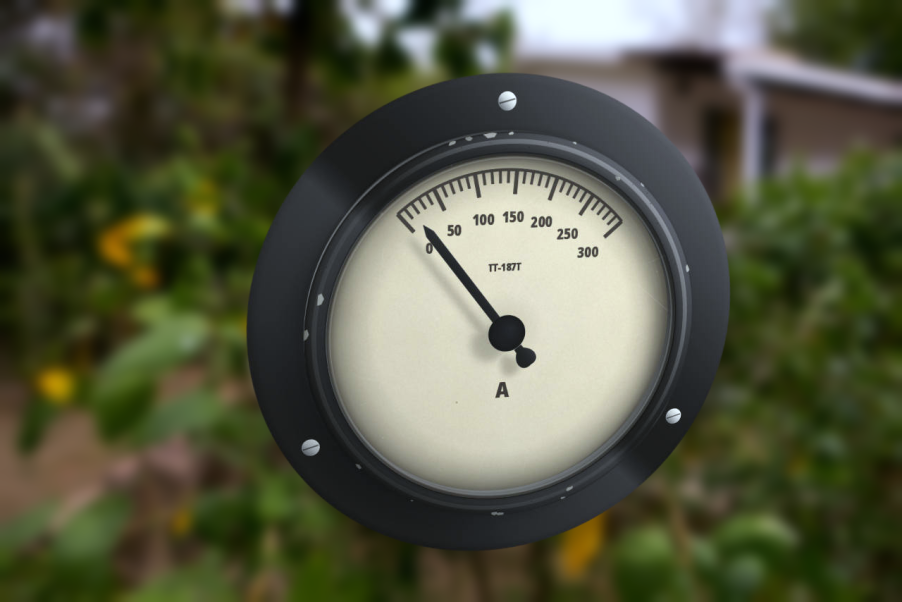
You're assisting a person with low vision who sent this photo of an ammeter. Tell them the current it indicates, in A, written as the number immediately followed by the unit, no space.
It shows 15A
